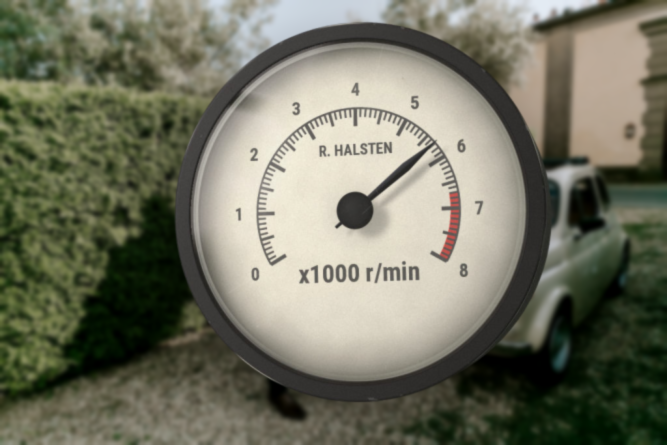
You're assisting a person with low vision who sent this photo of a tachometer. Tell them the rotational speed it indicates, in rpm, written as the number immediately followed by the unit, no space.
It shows 5700rpm
